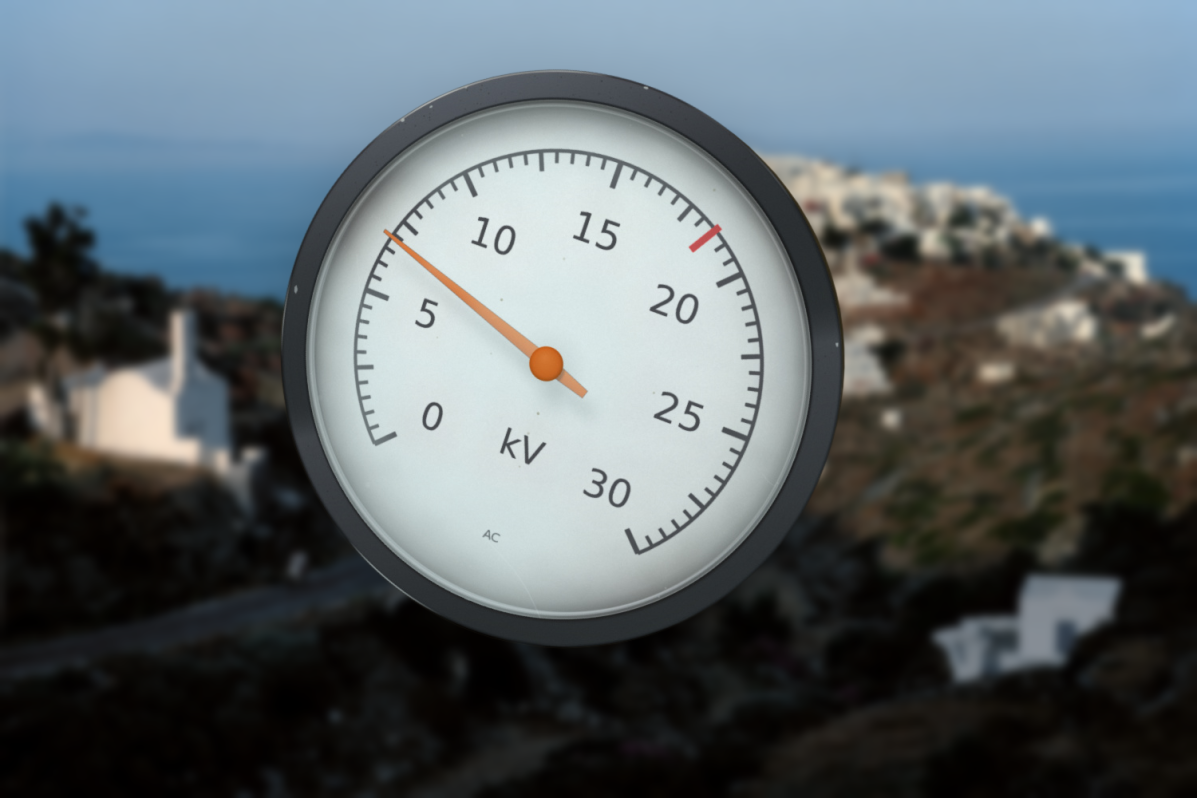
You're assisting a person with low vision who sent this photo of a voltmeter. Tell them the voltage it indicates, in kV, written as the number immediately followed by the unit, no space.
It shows 7kV
